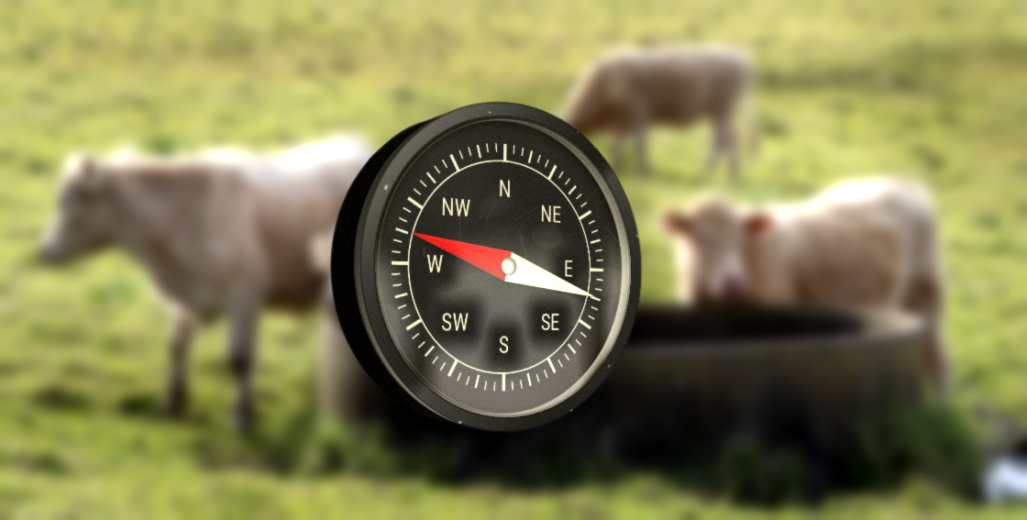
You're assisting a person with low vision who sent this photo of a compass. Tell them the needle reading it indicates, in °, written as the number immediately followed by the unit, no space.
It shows 285°
